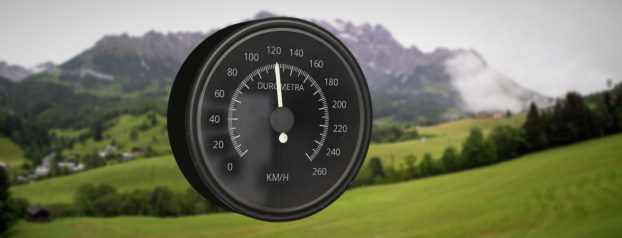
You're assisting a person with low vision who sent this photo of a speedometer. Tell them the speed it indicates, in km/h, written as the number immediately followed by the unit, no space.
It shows 120km/h
